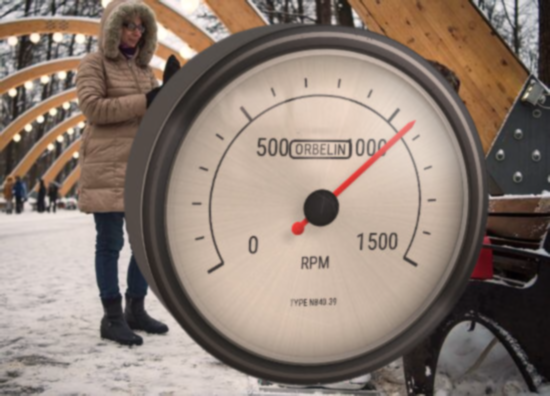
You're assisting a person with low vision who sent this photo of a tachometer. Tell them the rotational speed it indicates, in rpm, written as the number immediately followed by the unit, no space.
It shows 1050rpm
